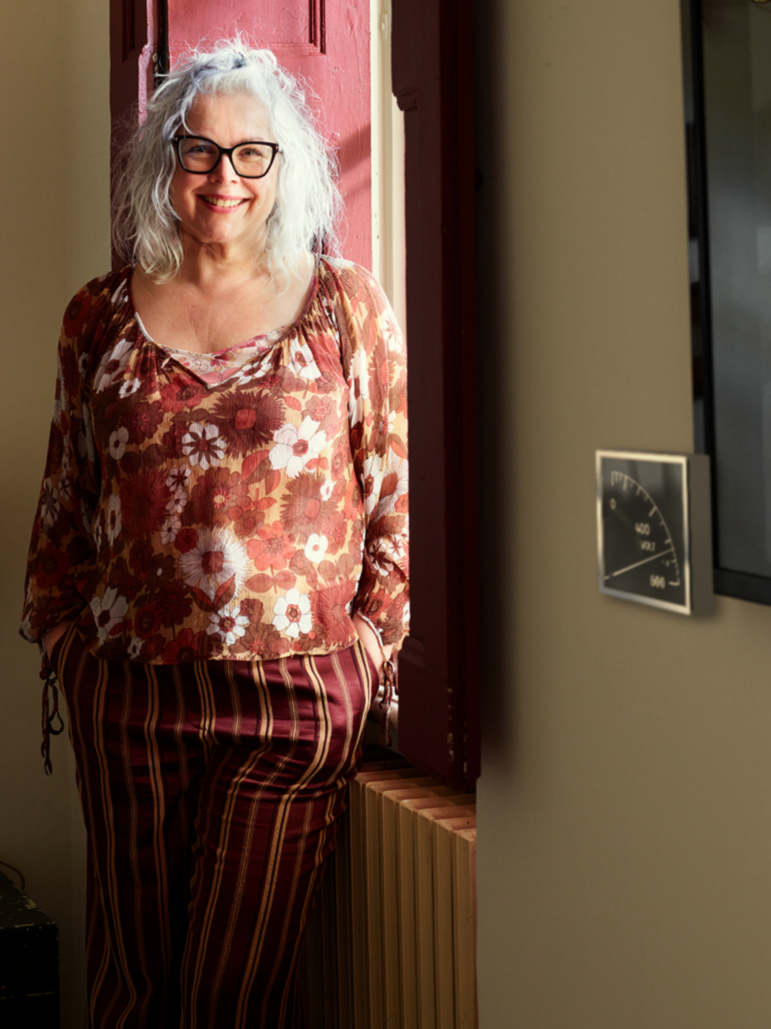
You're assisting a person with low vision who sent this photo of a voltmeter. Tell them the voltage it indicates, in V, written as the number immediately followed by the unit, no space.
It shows 525V
